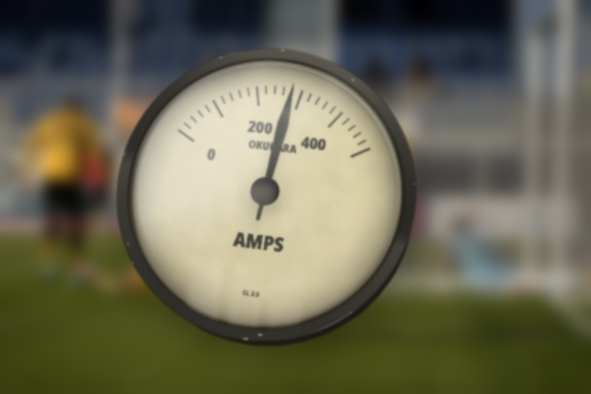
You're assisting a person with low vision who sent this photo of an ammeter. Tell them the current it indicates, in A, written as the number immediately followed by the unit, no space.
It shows 280A
